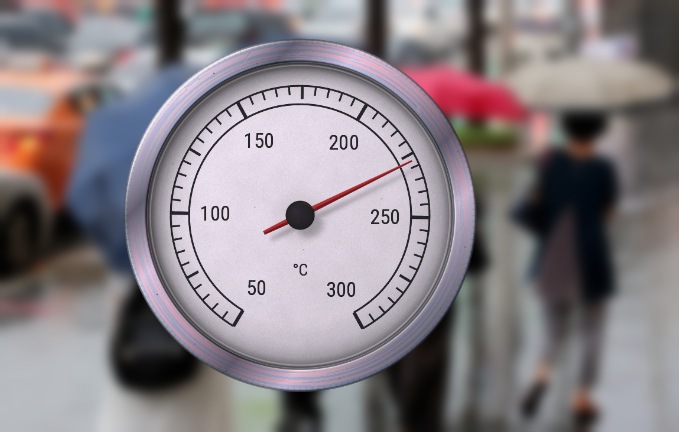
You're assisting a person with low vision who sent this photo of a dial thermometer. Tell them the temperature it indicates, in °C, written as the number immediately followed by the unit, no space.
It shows 227.5°C
